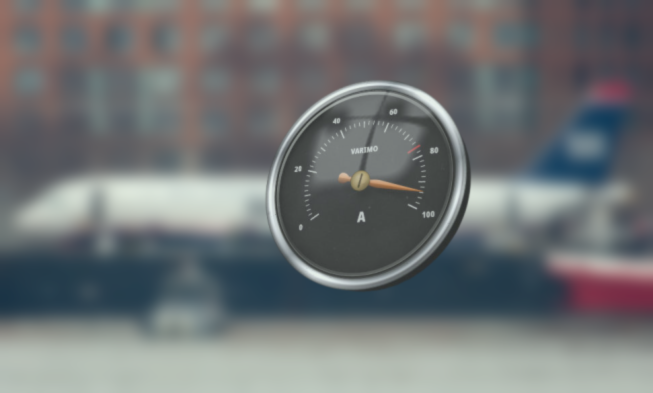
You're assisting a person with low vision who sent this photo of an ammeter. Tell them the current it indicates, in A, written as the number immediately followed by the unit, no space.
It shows 94A
